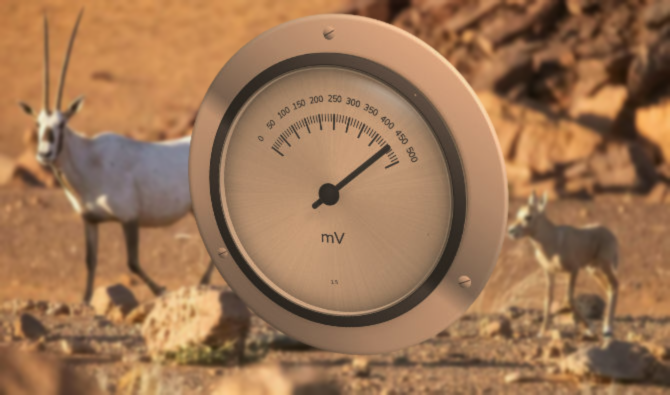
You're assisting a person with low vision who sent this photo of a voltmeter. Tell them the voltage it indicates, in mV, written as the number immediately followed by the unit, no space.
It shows 450mV
